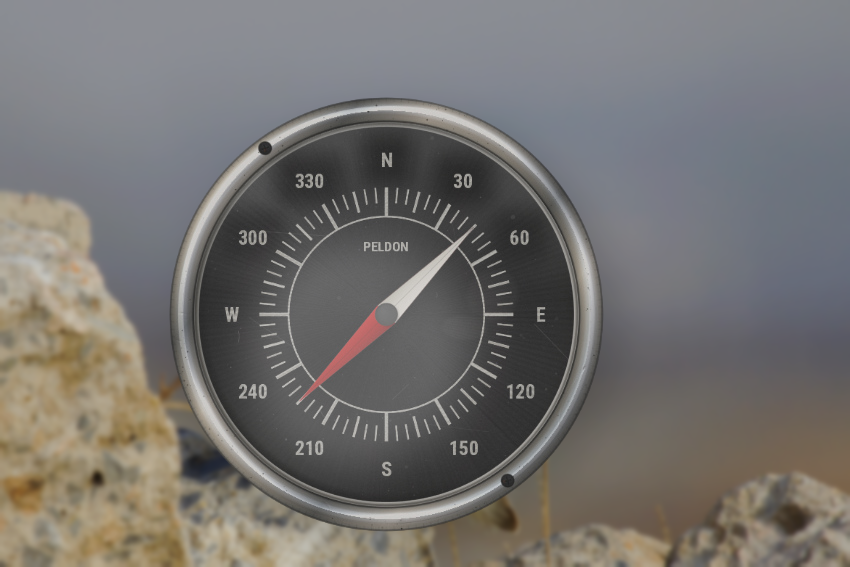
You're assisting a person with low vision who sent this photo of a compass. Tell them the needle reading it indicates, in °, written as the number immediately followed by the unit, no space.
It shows 225°
